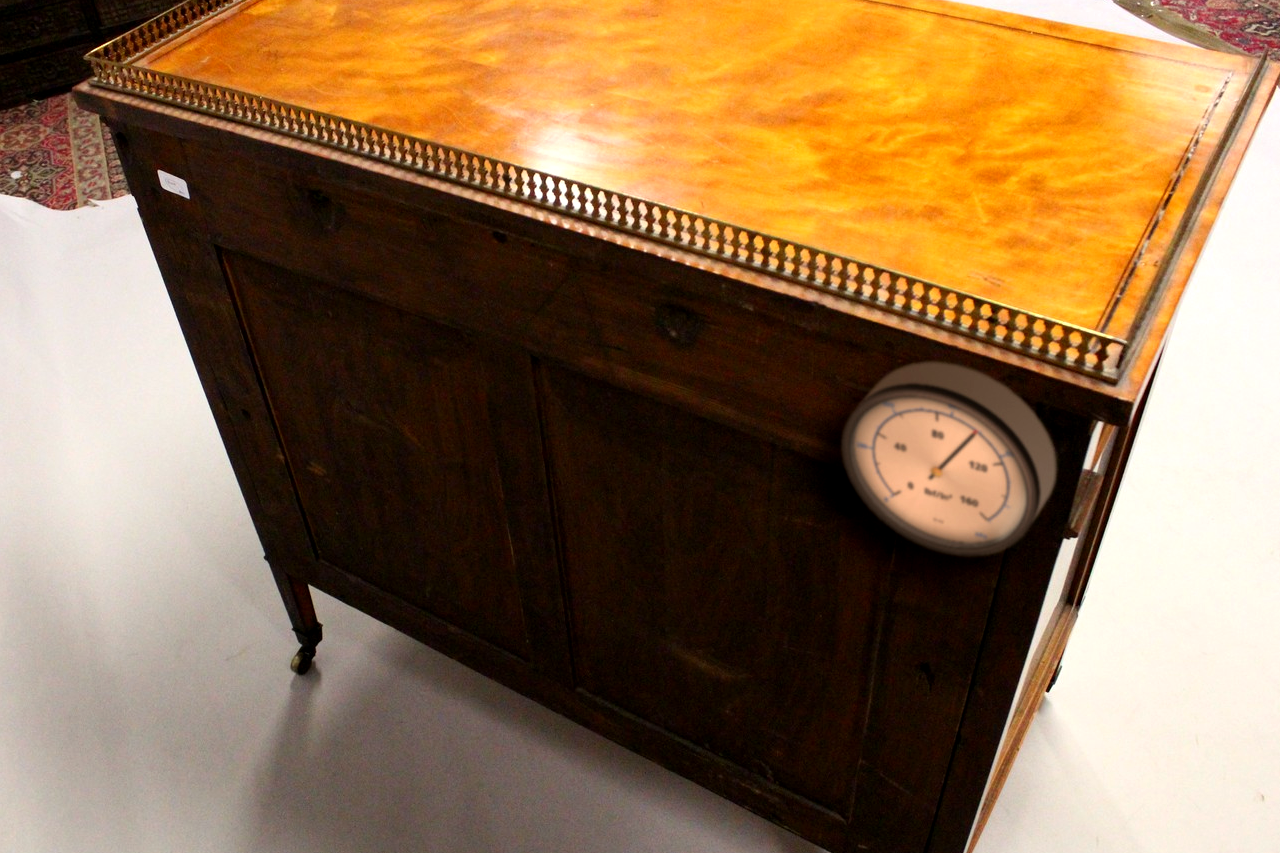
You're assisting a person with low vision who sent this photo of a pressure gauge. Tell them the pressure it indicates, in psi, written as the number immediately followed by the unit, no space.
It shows 100psi
